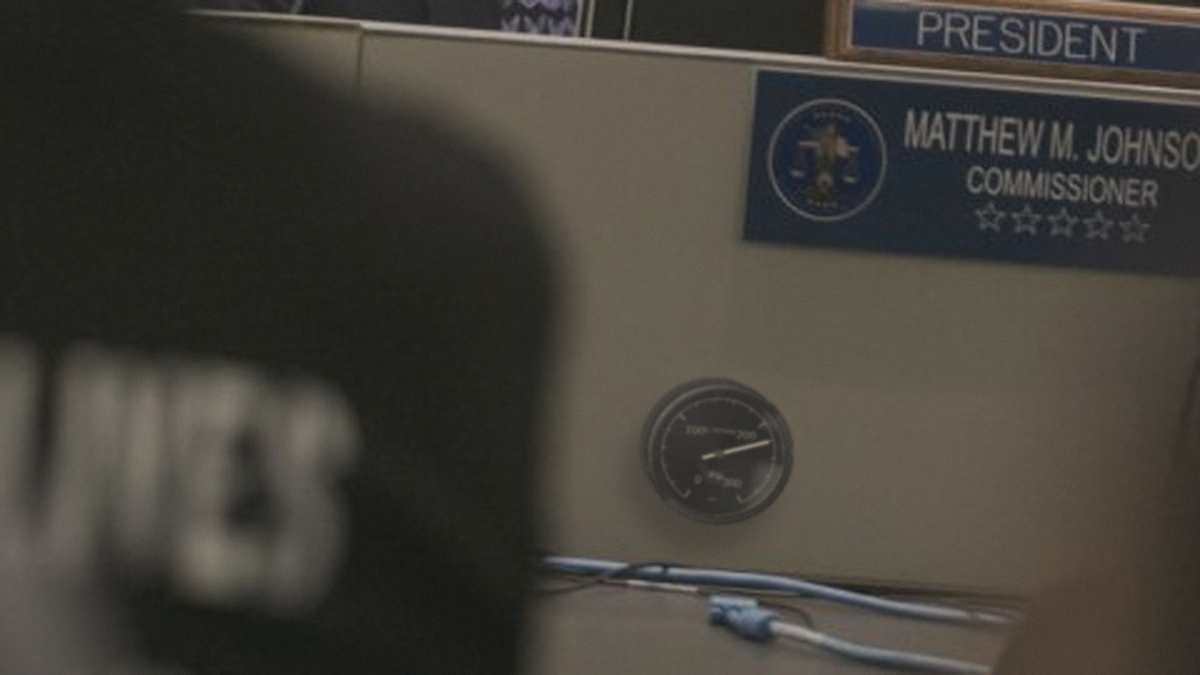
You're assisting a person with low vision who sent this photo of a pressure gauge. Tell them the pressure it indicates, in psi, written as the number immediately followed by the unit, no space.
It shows 220psi
